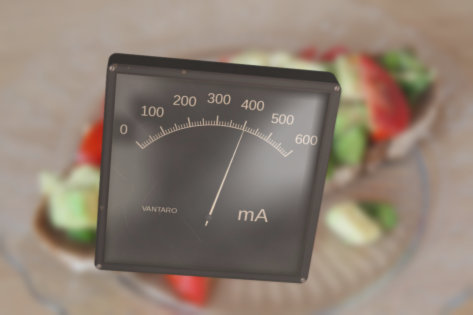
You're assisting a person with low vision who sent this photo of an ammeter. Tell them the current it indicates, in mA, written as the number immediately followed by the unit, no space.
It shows 400mA
